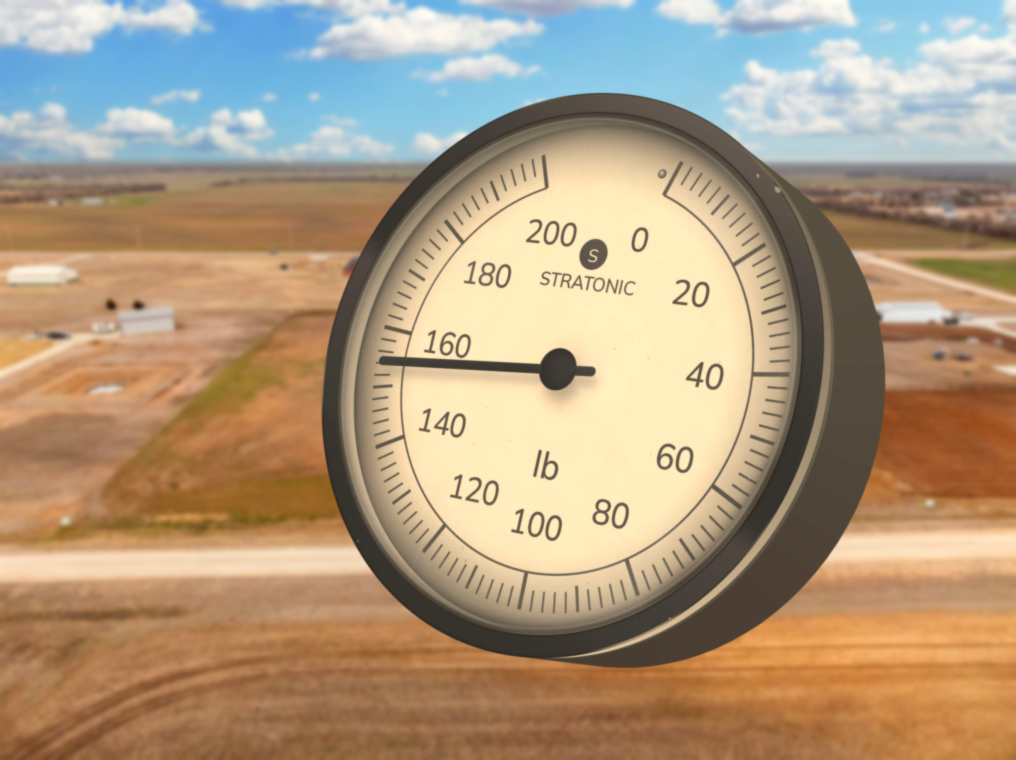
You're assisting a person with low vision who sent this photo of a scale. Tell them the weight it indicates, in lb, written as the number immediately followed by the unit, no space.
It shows 154lb
